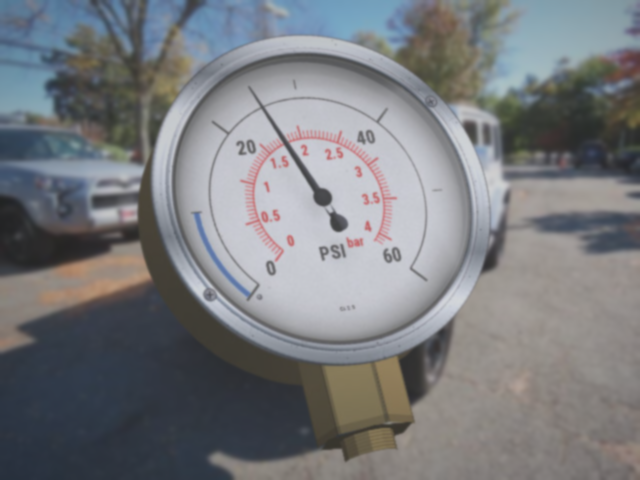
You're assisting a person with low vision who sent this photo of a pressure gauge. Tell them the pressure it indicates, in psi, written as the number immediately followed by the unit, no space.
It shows 25psi
